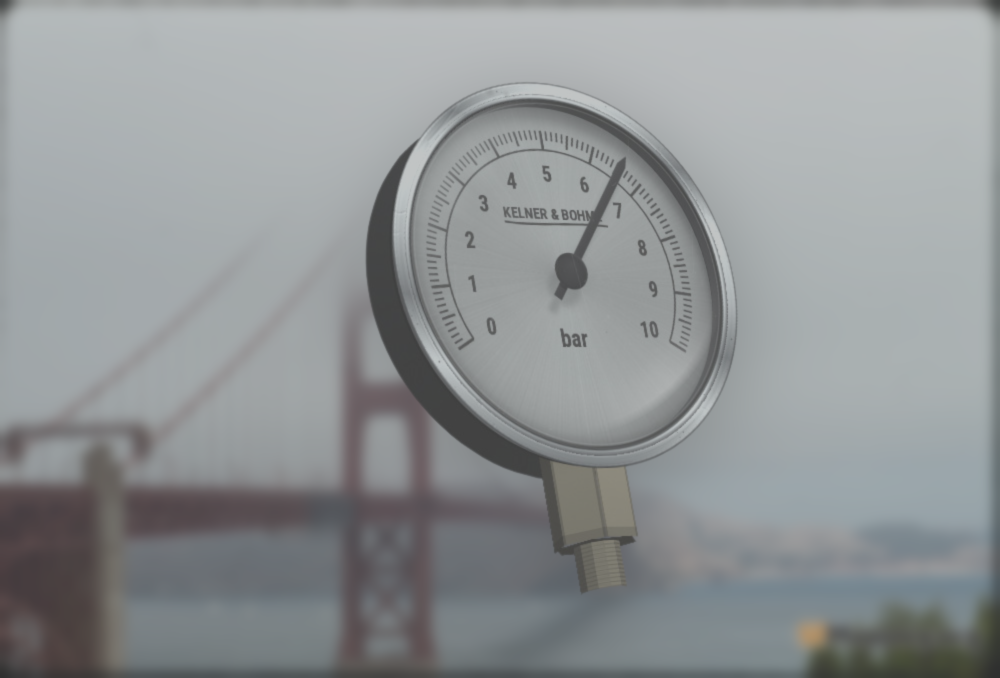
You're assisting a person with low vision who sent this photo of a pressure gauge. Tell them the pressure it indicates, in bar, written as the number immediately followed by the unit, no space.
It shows 6.5bar
